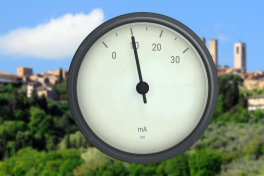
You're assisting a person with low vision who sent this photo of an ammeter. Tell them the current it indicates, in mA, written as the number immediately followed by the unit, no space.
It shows 10mA
